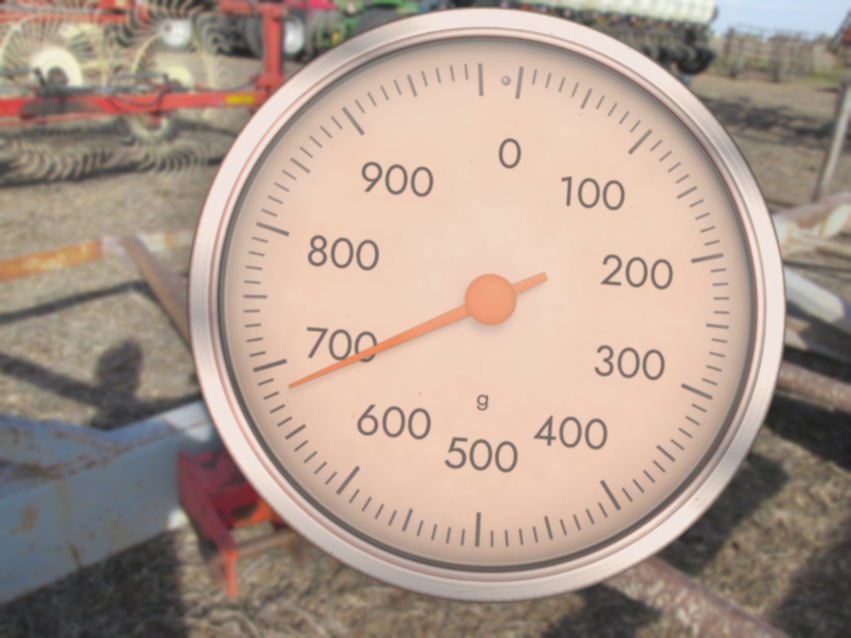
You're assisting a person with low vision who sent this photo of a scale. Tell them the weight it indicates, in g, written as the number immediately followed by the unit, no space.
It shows 680g
